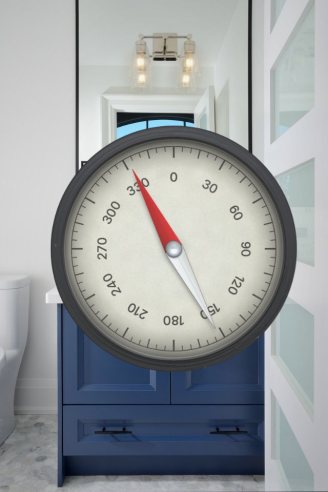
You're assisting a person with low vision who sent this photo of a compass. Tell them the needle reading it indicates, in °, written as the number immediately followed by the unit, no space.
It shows 332.5°
